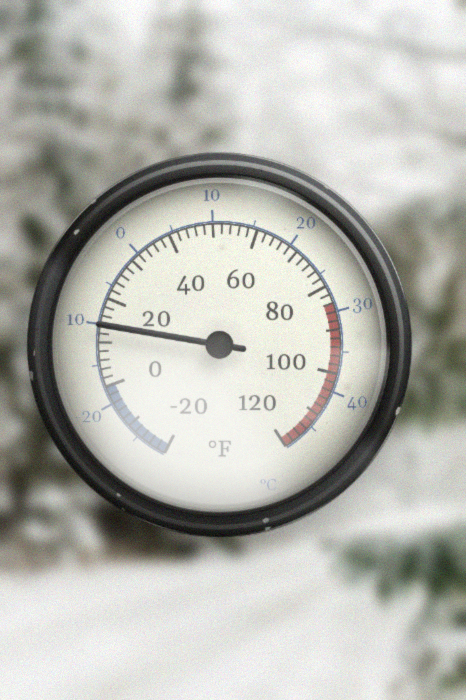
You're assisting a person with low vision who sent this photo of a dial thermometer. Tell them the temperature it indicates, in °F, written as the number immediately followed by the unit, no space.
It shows 14°F
